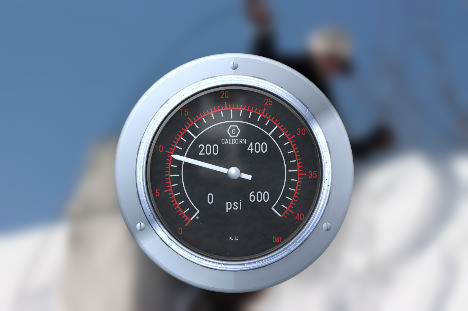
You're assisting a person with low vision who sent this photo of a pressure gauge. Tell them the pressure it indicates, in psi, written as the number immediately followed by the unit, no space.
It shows 140psi
